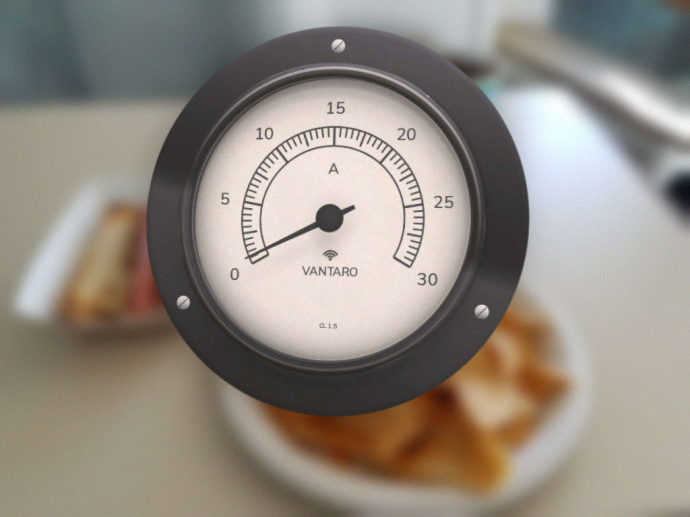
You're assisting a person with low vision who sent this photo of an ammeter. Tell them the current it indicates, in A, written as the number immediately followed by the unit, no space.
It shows 0.5A
